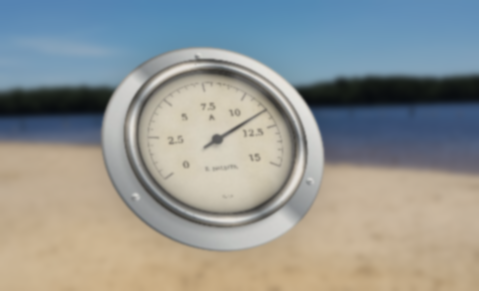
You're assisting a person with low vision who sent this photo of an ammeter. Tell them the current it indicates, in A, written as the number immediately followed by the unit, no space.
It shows 11.5A
